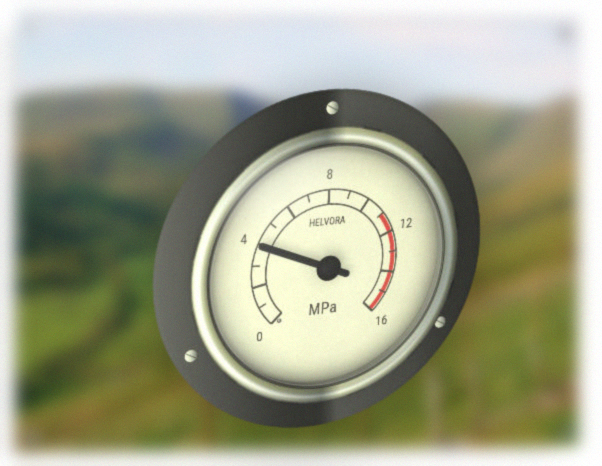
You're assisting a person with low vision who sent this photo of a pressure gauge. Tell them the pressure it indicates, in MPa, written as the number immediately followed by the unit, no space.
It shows 4MPa
